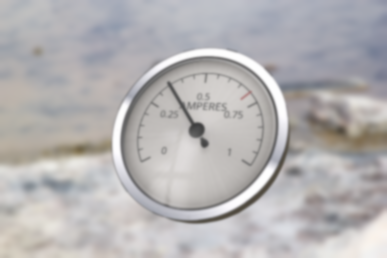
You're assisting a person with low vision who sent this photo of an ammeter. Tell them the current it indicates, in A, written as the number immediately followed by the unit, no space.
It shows 0.35A
